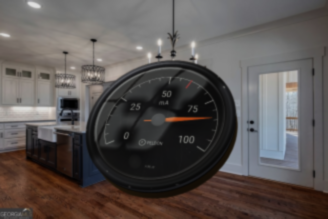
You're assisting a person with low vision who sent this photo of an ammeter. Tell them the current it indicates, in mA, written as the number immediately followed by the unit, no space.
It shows 85mA
